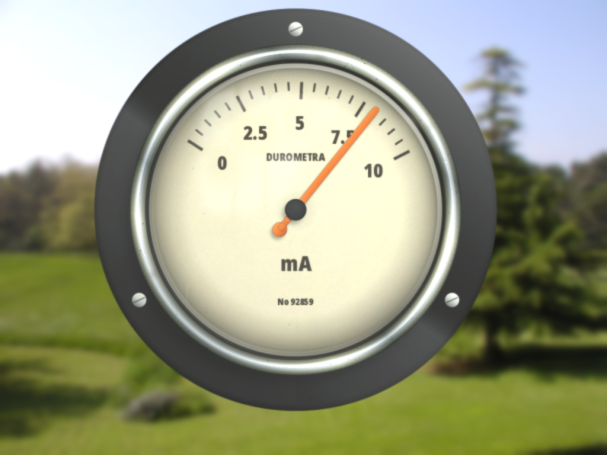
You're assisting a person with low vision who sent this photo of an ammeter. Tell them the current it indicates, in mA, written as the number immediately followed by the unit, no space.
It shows 8mA
